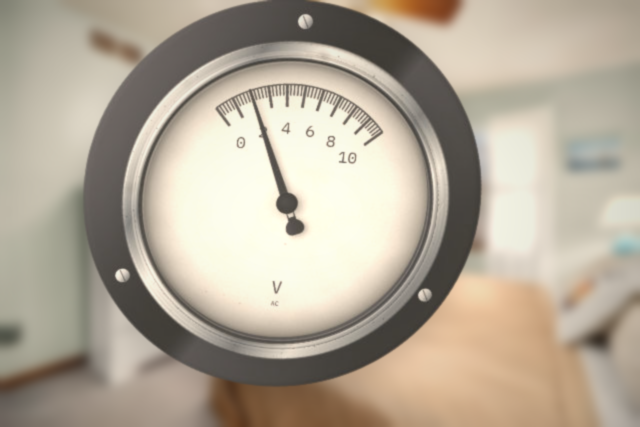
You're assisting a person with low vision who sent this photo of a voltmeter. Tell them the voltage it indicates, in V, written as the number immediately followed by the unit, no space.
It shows 2V
